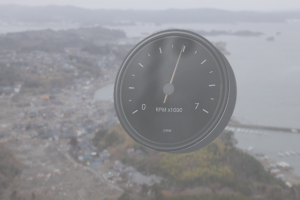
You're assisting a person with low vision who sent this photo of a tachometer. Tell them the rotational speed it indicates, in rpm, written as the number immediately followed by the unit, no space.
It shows 4000rpm
